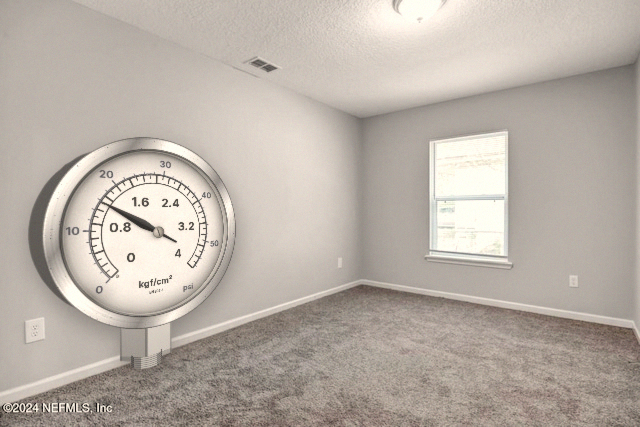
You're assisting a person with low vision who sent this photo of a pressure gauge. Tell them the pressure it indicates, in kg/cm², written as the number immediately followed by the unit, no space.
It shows 1.1kg/cm²
